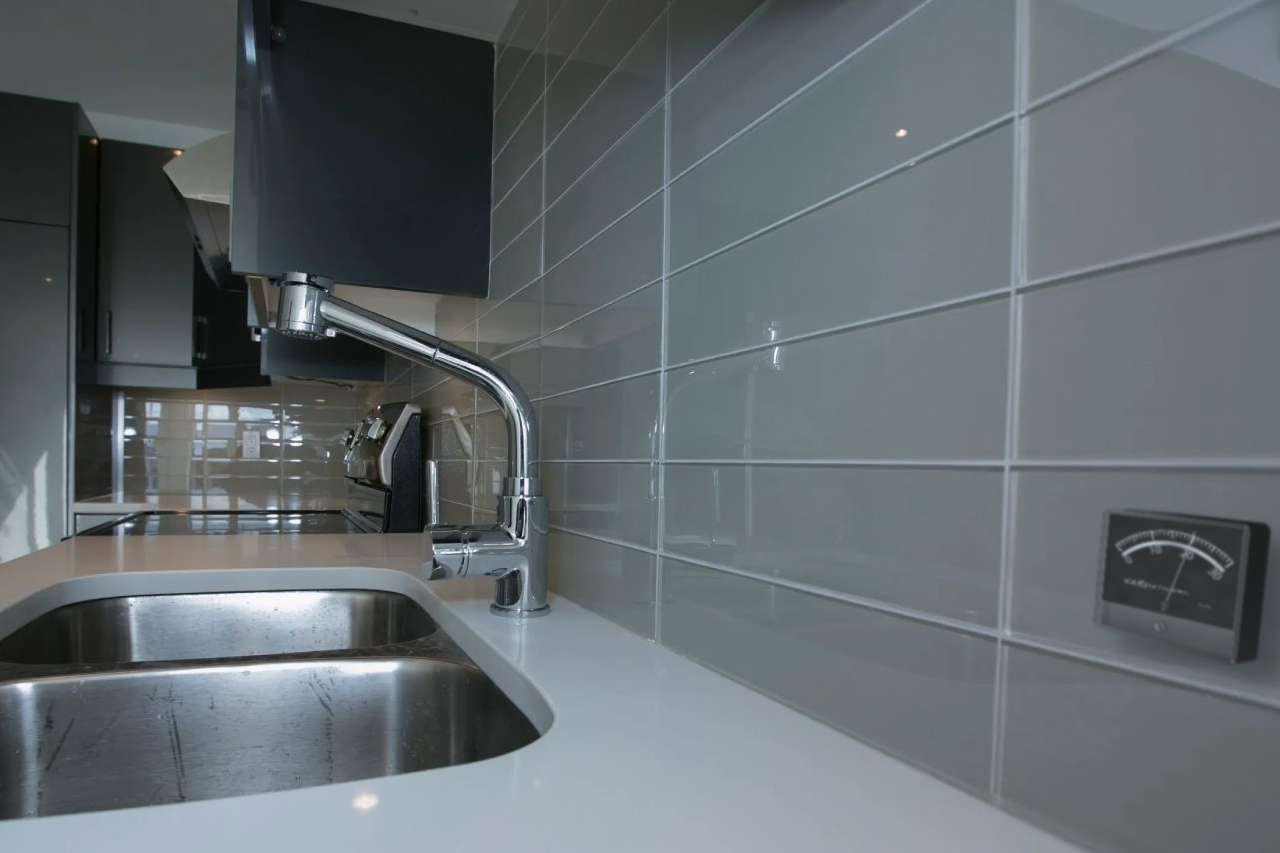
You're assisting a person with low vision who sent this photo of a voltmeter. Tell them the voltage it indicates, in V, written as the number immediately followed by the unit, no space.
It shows 20V
